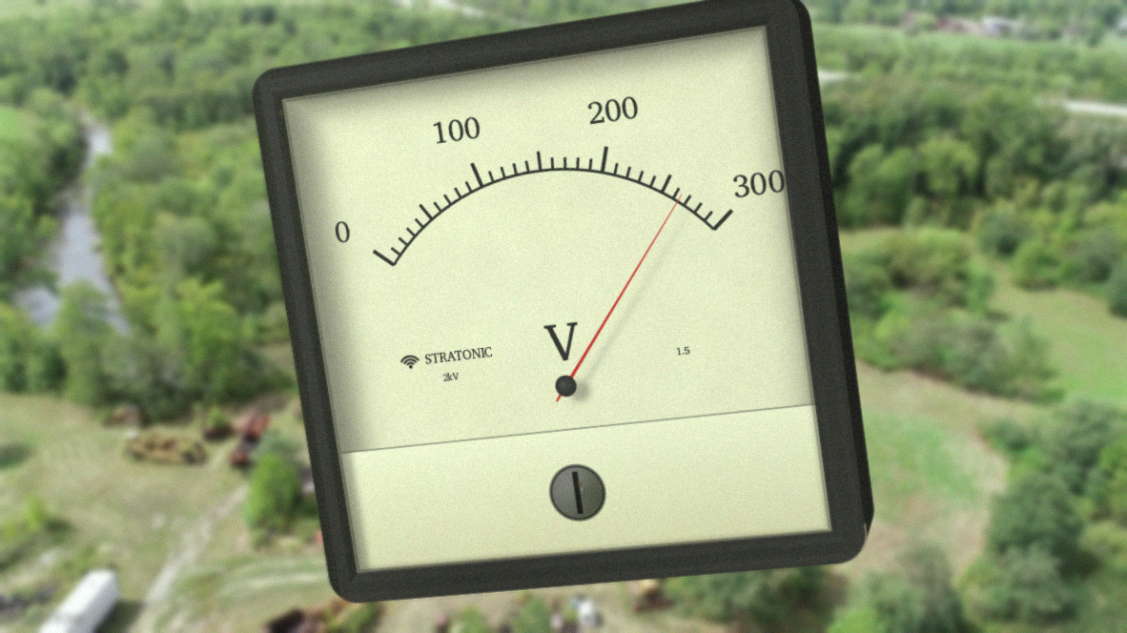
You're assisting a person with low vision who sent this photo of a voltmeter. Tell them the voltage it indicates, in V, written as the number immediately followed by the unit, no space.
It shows 265V
